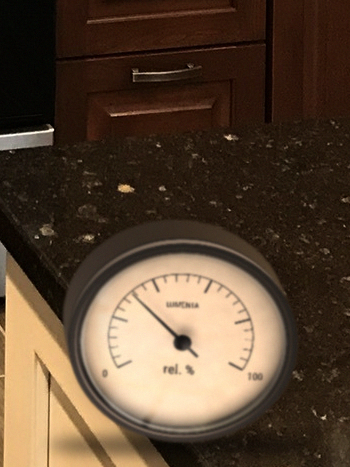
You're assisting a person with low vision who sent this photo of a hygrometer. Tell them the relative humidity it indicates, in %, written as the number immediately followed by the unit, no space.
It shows 32%
